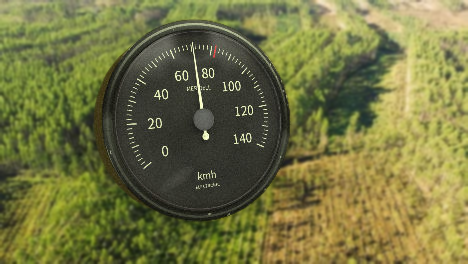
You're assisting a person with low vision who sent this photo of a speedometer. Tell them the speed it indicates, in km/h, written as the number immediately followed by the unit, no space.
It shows 70km/h
